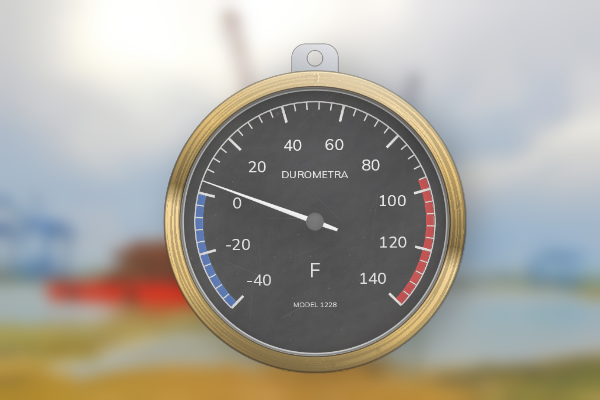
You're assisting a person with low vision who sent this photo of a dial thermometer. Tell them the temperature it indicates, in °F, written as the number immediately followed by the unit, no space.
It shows 4°F
